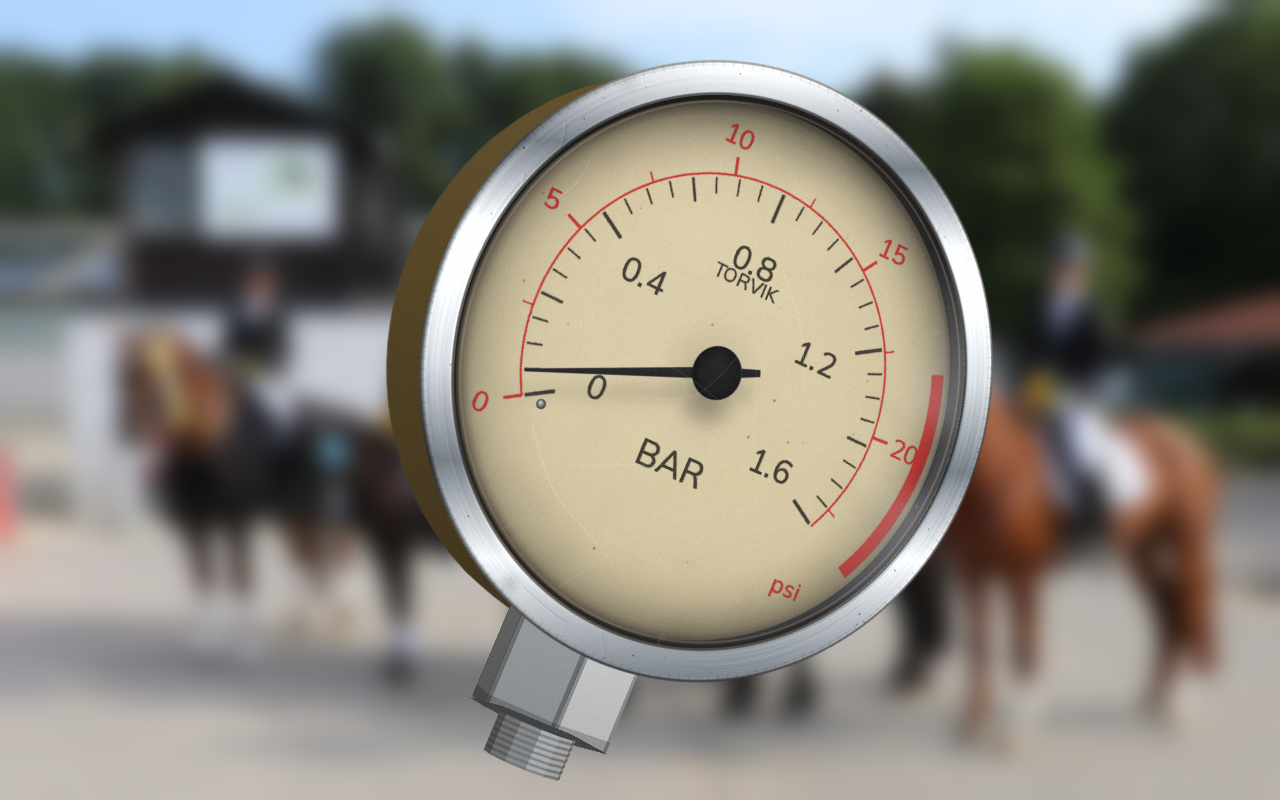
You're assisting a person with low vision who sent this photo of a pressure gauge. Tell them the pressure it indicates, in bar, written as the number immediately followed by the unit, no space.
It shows 0.05bar
